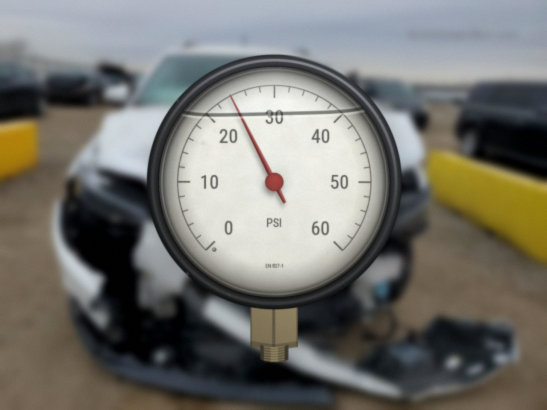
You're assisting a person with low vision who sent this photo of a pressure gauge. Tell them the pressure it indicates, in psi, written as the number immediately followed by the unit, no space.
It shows 24psi
